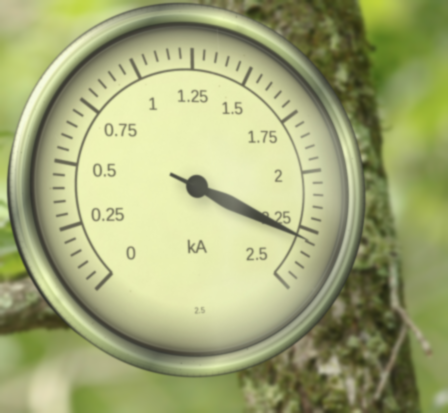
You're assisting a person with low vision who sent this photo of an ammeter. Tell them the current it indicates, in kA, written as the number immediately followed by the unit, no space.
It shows 2.3kA
